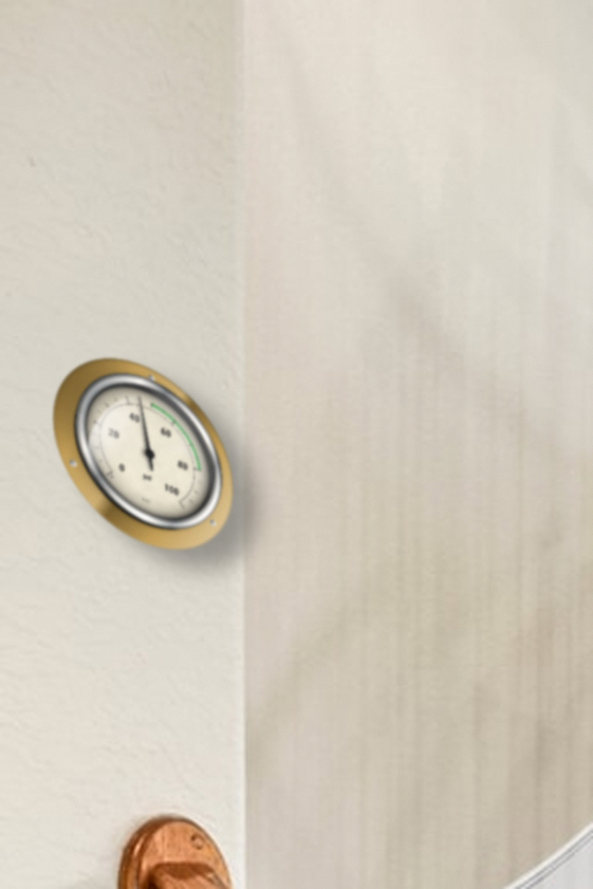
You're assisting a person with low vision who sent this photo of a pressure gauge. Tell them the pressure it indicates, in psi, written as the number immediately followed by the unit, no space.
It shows 45psi
